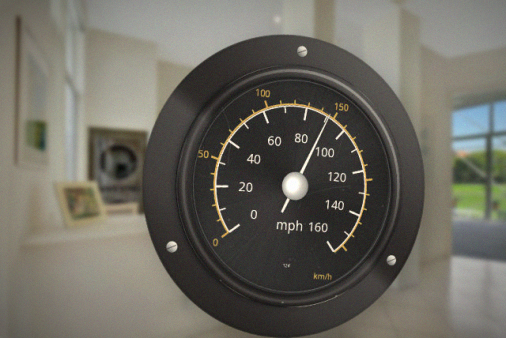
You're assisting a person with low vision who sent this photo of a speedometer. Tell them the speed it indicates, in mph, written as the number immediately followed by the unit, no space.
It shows 90mph
